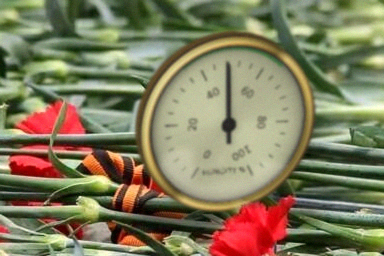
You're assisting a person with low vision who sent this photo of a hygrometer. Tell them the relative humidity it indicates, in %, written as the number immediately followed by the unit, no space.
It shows 48%
